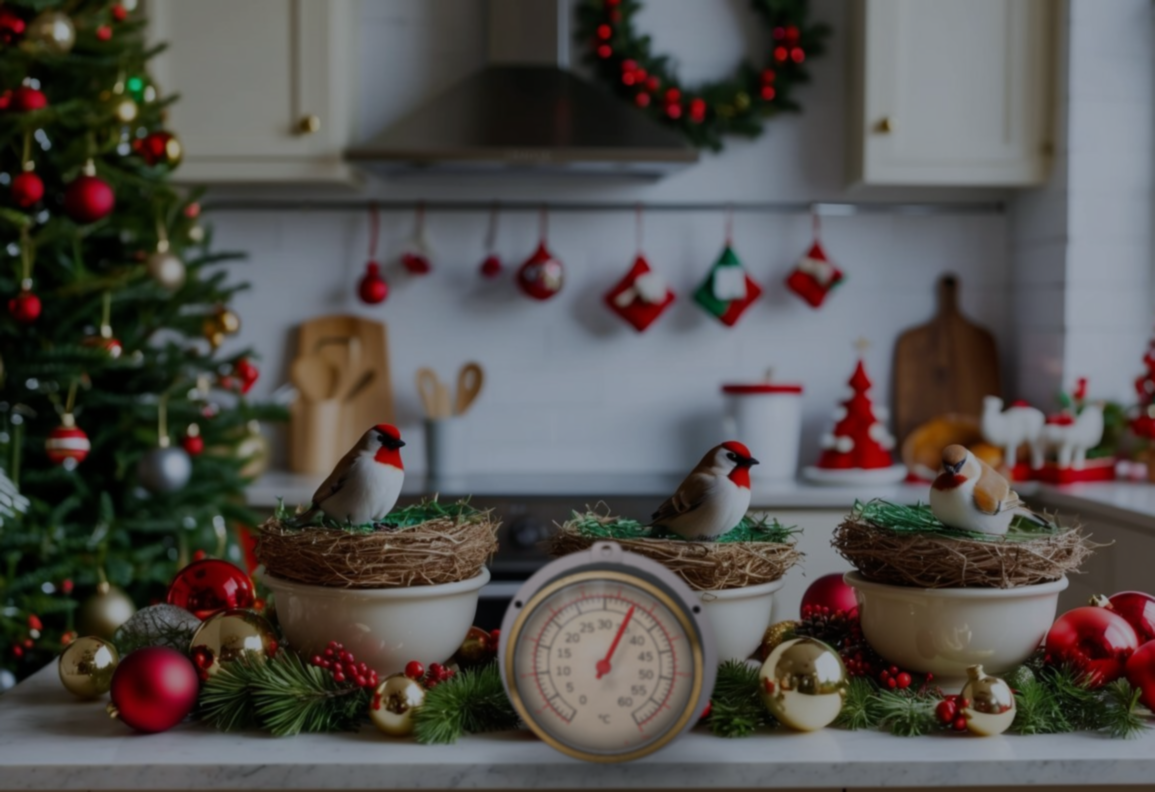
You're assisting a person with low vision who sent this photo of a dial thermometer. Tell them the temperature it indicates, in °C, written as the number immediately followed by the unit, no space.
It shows 35°C
